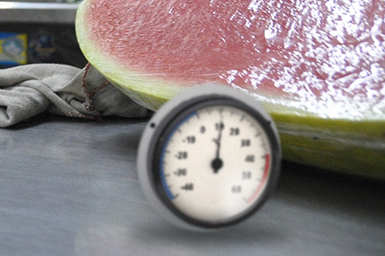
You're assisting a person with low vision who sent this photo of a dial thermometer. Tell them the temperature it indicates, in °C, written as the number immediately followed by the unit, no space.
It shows 10°C
